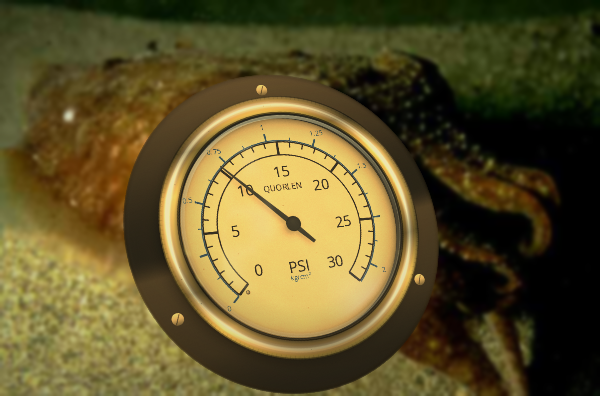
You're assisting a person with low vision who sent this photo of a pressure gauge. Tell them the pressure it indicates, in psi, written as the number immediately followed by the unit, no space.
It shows 10psi
